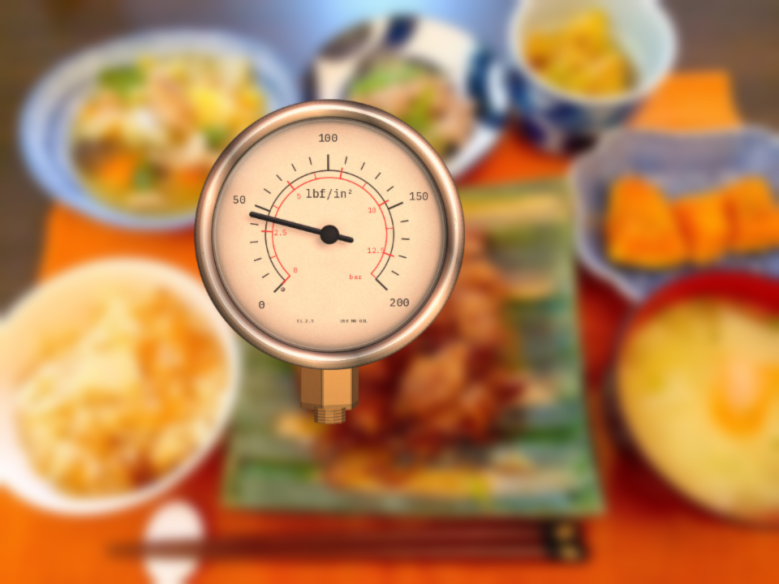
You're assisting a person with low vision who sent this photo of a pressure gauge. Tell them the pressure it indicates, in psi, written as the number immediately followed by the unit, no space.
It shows 45psi
